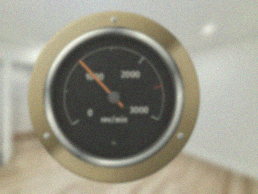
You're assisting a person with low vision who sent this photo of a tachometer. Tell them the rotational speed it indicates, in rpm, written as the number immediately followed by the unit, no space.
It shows 1000rpm
